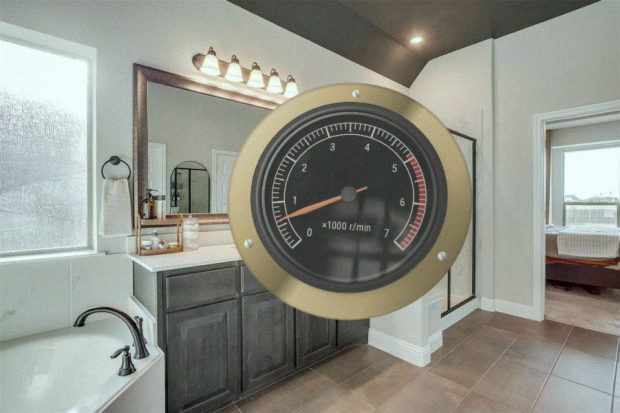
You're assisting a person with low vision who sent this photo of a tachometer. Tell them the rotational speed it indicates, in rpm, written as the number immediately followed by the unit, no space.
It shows 600rpm
